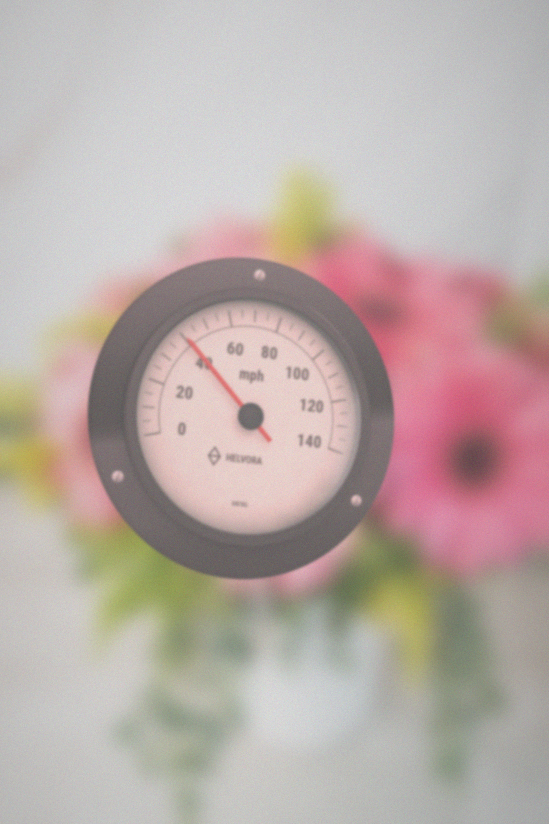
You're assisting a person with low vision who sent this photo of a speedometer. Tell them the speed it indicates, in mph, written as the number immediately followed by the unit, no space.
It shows 40mph
